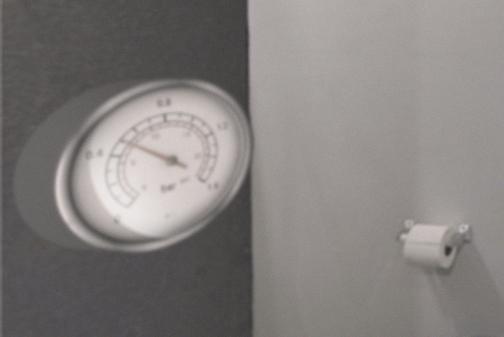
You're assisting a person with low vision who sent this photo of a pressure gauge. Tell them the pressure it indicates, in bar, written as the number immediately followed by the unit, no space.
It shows 0.5bar
